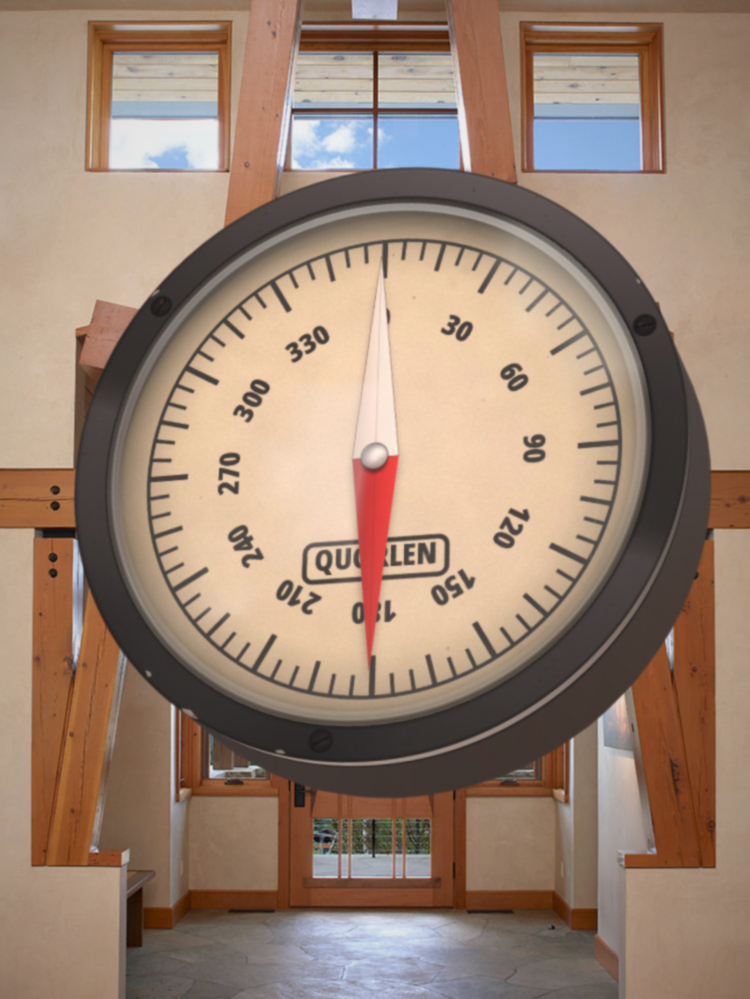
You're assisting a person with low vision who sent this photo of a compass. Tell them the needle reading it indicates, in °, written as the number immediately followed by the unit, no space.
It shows 180°
